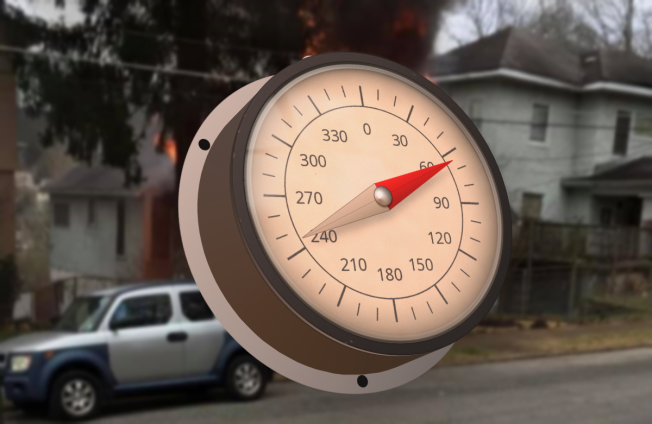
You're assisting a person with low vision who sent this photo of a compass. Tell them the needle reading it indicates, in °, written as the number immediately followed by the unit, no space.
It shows 65°
